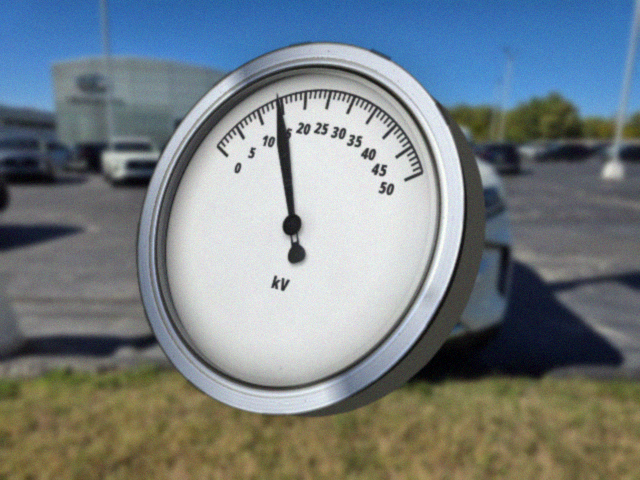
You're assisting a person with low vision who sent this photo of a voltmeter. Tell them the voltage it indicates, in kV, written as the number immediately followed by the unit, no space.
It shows 15kV
